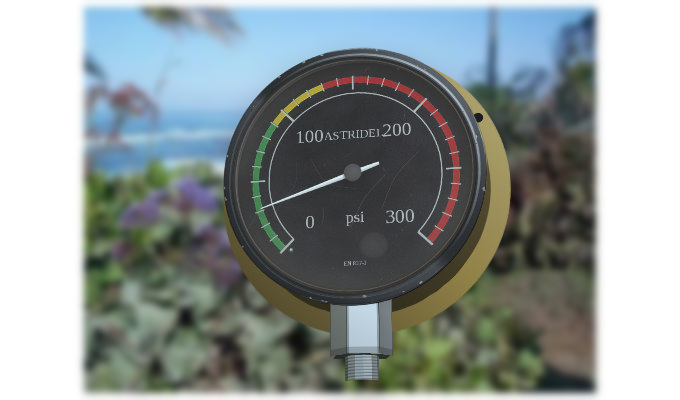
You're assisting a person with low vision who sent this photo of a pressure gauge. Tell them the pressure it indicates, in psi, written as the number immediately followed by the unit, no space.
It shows 30psi
